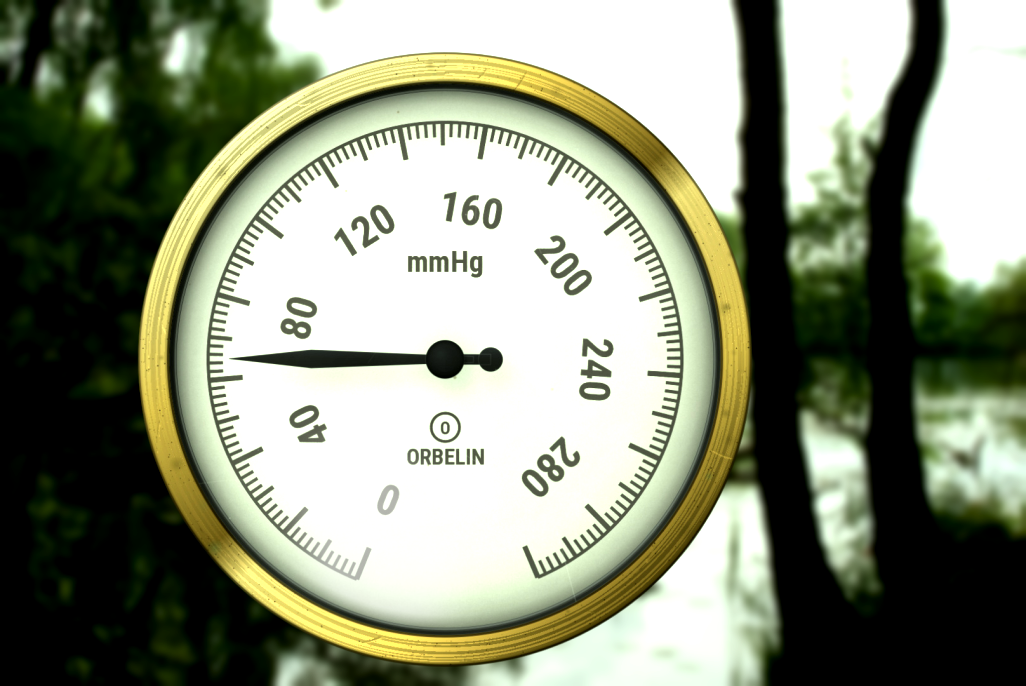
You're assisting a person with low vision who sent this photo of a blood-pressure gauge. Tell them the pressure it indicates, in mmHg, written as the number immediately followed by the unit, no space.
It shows 65mmHg
